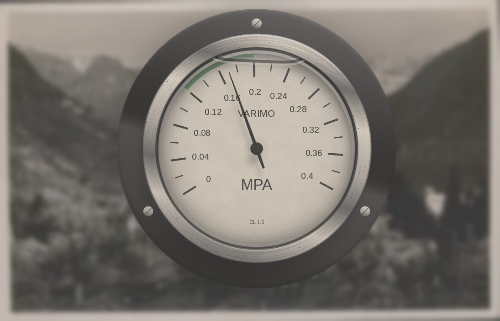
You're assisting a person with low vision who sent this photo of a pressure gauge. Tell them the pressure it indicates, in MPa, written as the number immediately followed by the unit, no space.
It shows 0.17MPa
